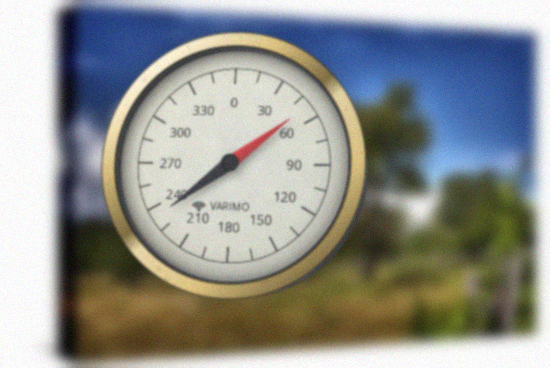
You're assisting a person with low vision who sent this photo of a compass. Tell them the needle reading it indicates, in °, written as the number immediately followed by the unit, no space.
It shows 52.5°
